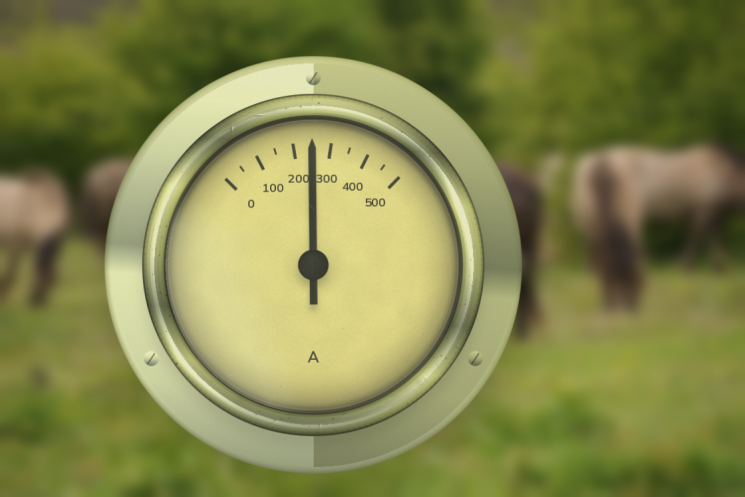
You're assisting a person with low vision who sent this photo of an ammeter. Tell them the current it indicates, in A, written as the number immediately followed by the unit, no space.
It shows 250A
